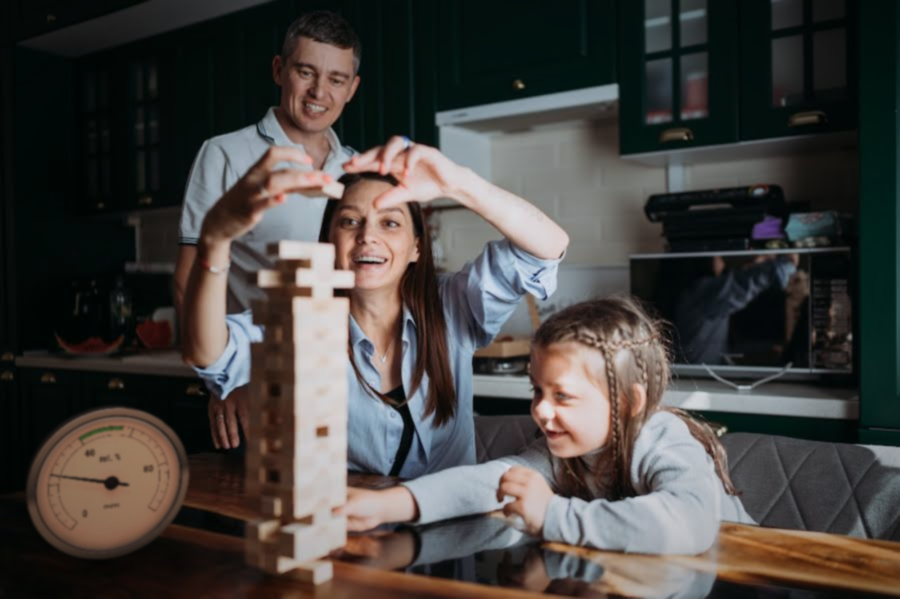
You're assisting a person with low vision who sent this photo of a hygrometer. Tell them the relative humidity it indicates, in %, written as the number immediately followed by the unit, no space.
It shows 24%
